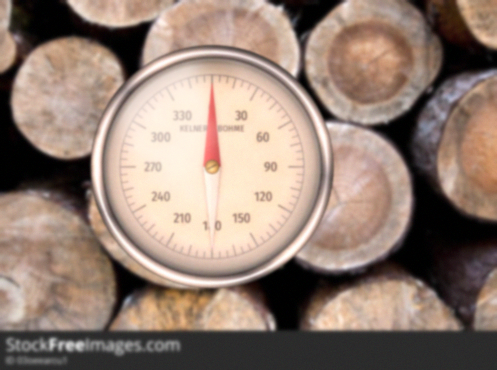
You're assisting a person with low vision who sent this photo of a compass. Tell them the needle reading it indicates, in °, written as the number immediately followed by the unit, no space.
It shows 0°
